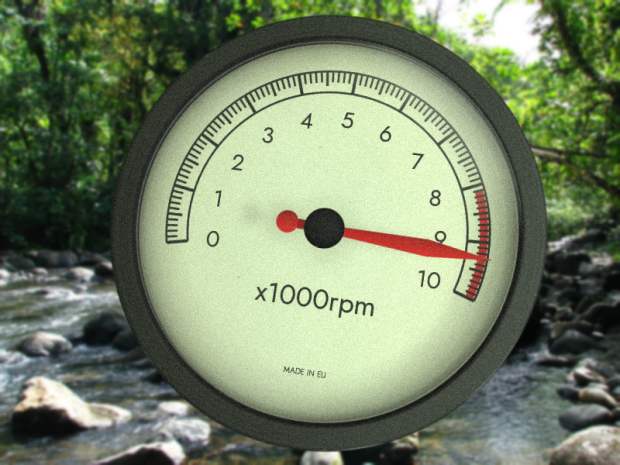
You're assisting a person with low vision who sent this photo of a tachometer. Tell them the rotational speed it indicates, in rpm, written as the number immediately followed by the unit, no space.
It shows 9300rpm
